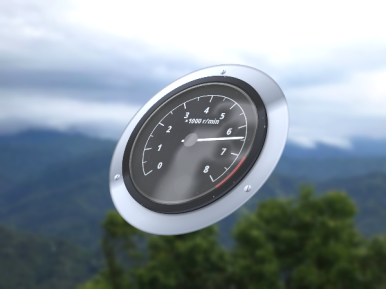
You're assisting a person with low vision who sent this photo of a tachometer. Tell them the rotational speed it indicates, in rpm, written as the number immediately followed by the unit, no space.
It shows 6500rpm
